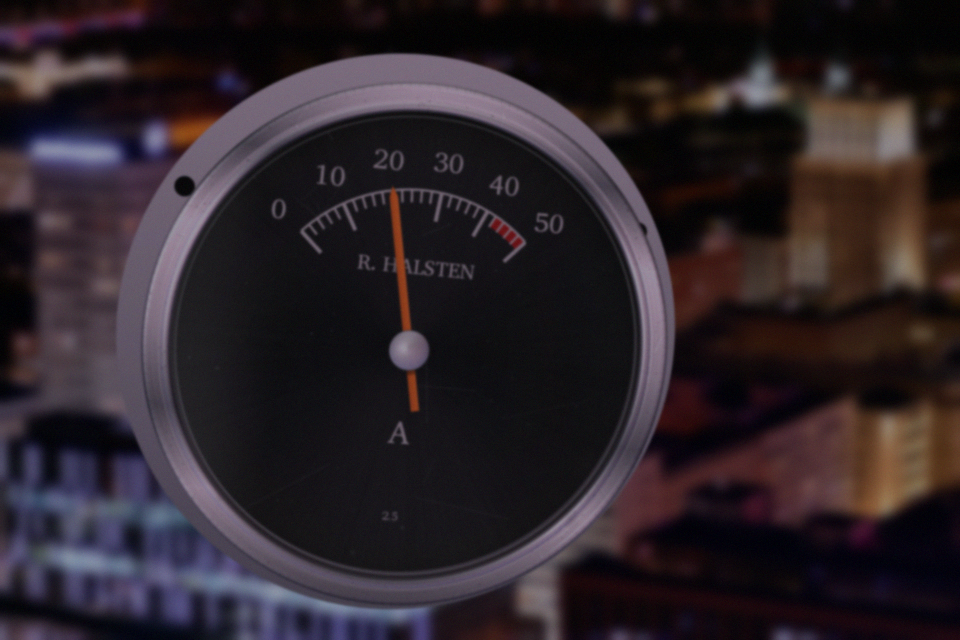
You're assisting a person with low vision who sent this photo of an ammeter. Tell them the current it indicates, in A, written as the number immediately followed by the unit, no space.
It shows 20A
